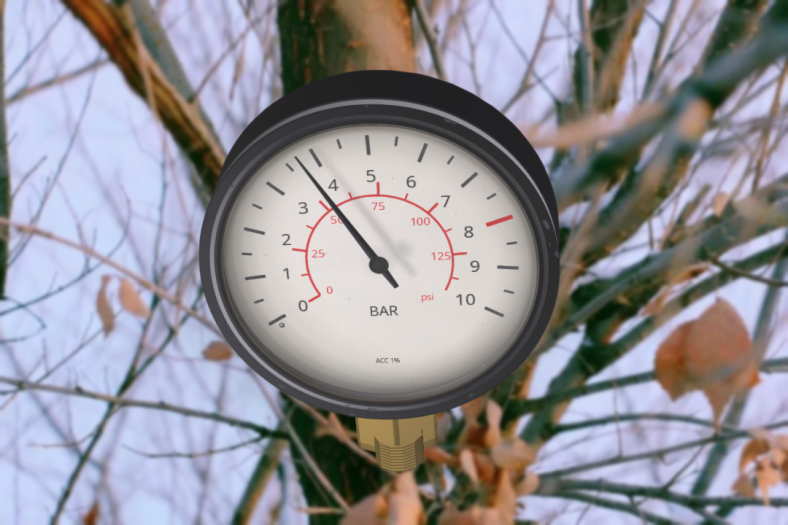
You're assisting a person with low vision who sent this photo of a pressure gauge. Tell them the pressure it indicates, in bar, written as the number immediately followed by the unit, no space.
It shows 3.75bar
